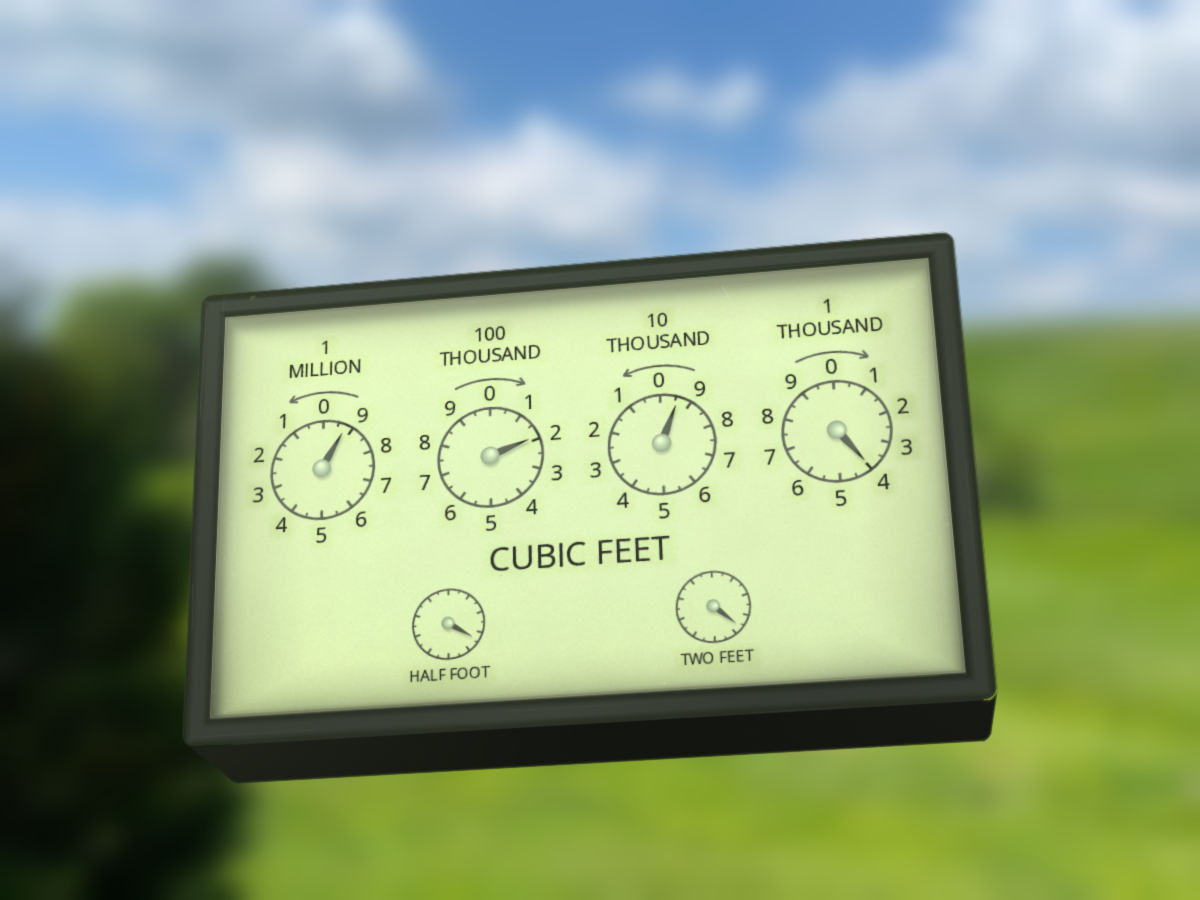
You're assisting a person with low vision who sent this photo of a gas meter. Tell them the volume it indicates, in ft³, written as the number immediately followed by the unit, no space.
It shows 919400ft³
